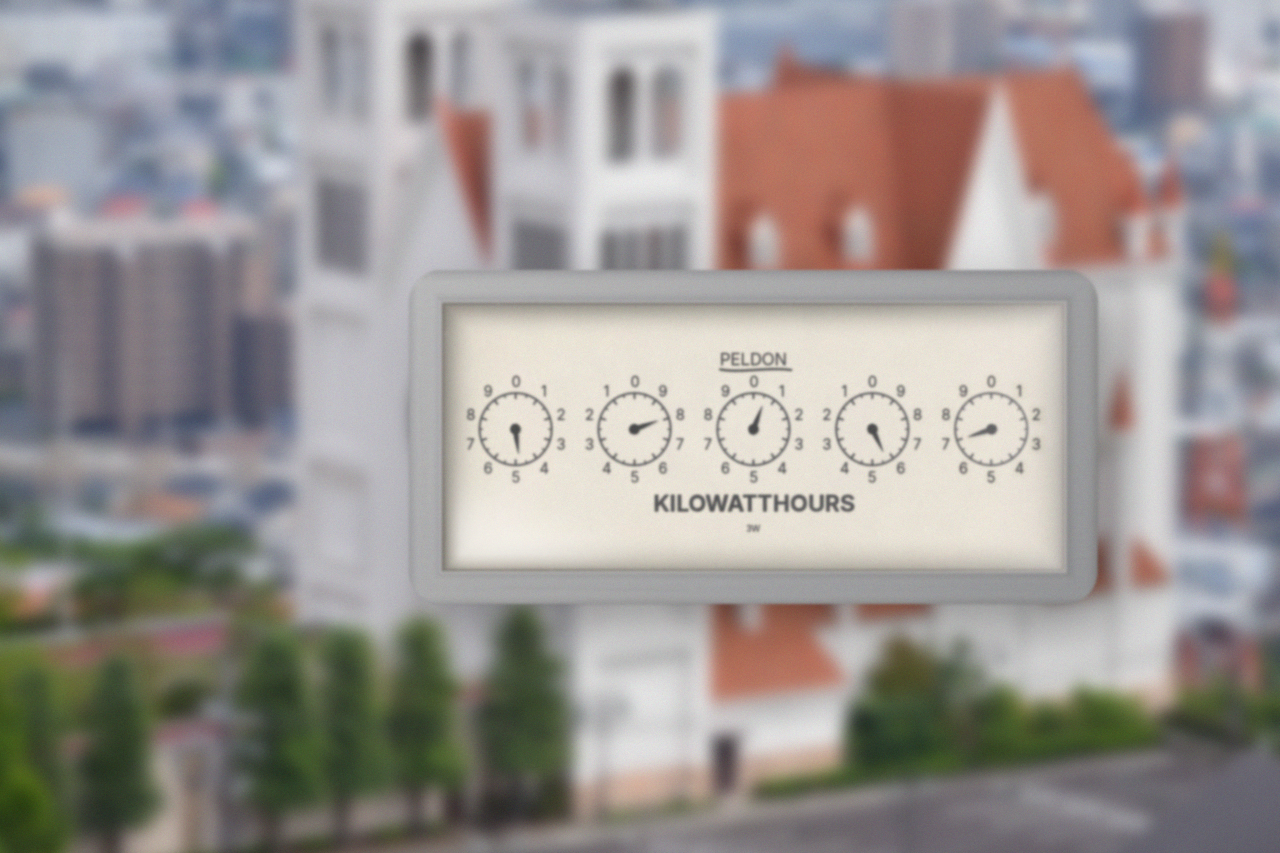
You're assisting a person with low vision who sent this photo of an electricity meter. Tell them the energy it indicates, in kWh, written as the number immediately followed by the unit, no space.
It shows 48057kWh
